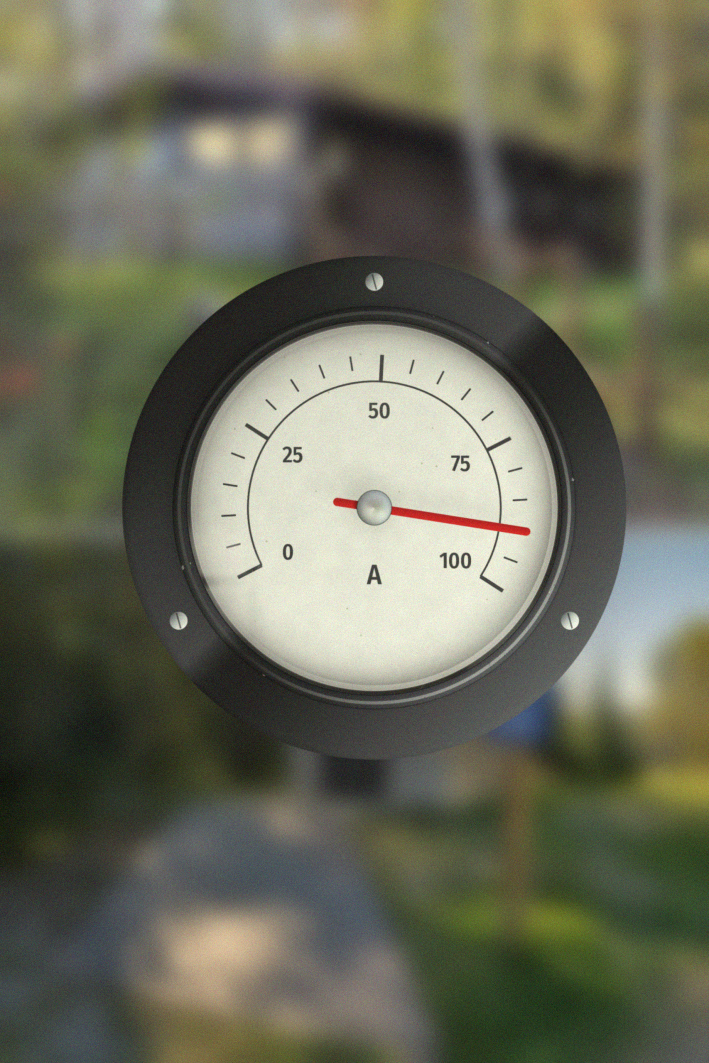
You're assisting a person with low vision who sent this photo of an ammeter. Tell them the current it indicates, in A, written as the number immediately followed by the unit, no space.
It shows 90A
